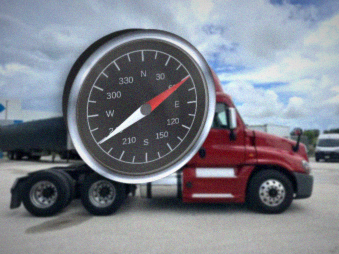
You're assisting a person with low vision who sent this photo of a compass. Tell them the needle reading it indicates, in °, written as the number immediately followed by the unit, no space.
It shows 60°
